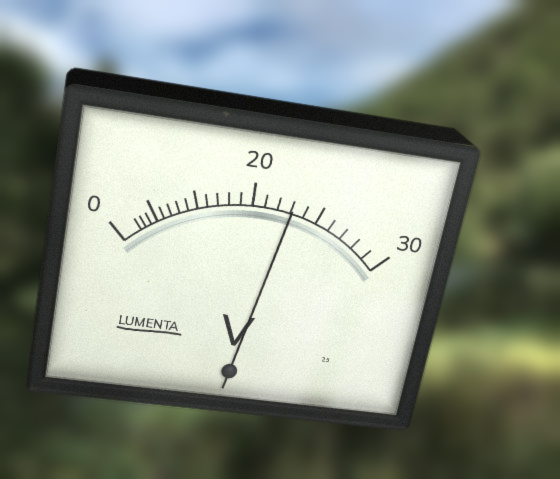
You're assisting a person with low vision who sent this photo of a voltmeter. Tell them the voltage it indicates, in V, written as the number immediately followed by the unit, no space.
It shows 23V
